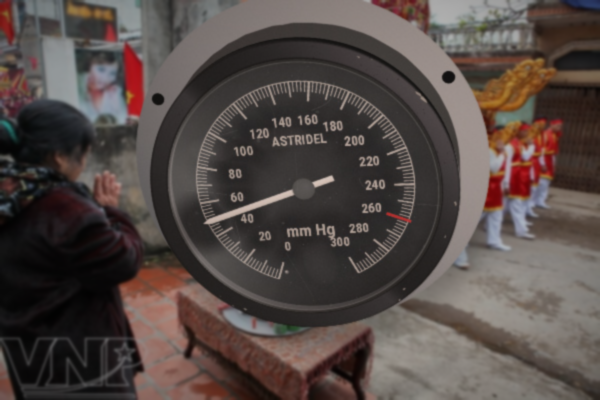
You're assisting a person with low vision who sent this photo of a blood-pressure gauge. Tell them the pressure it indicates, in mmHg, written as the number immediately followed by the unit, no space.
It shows 50mmHg
